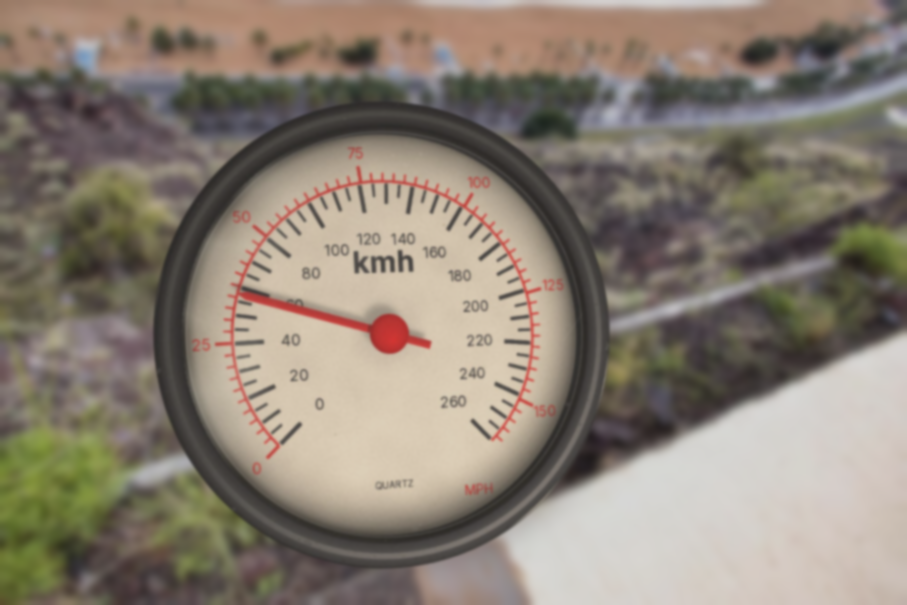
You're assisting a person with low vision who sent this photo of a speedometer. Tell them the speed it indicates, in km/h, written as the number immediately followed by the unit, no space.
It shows 57.5km/h
